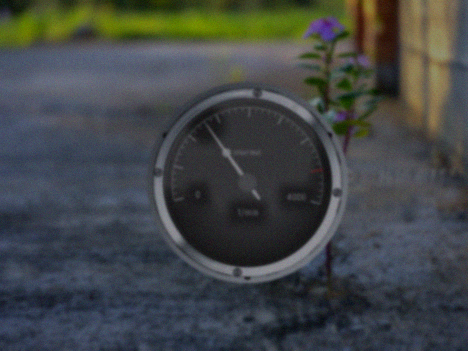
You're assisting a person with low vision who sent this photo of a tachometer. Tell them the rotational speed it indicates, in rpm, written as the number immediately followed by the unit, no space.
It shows 1300rpm
